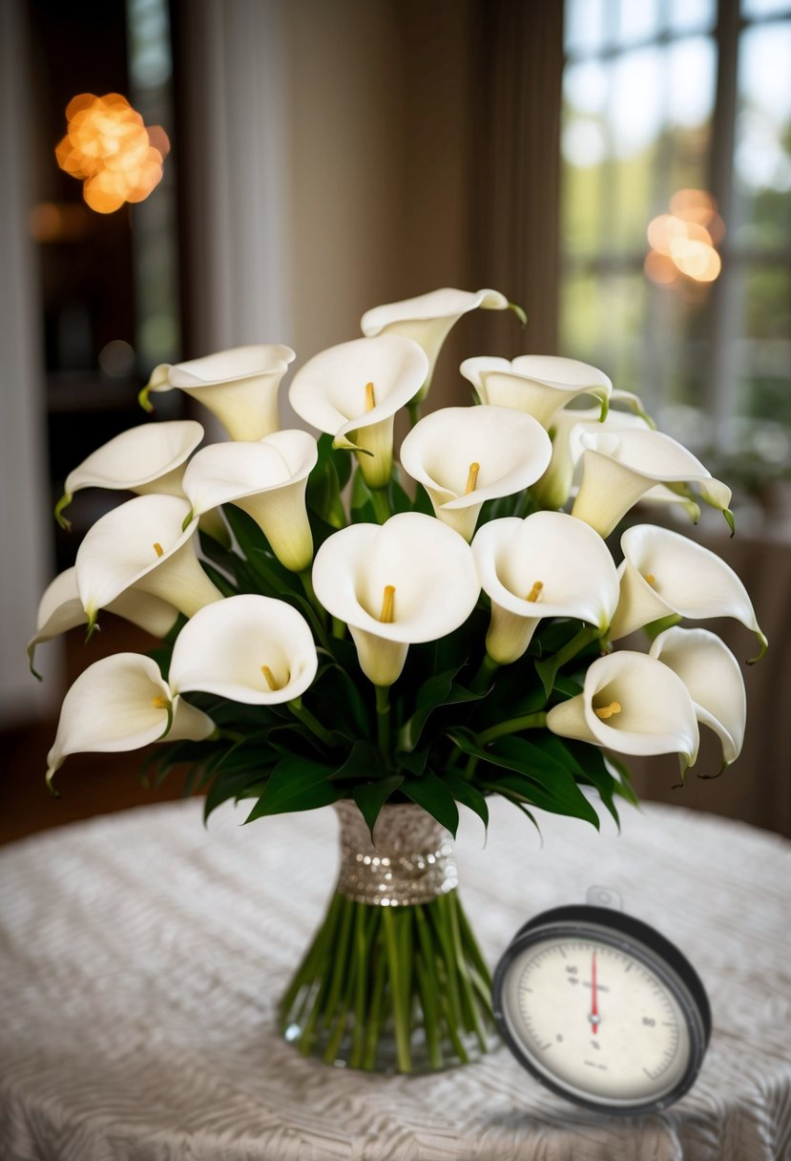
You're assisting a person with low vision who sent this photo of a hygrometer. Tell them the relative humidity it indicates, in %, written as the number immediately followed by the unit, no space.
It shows 50%
